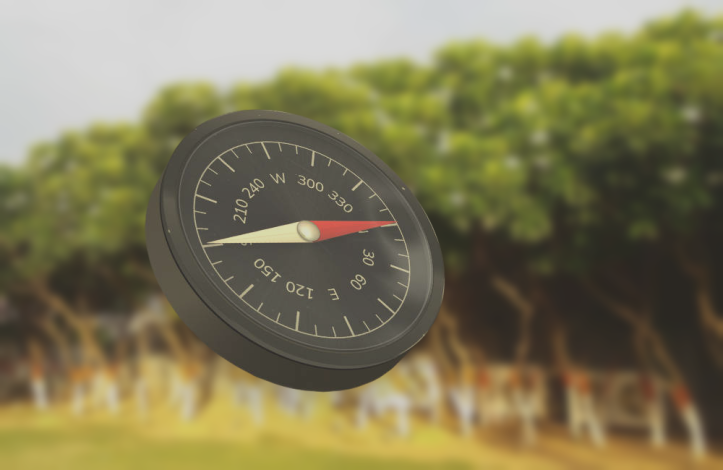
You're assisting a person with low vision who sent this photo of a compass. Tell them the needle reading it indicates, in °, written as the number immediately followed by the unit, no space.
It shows 0°
